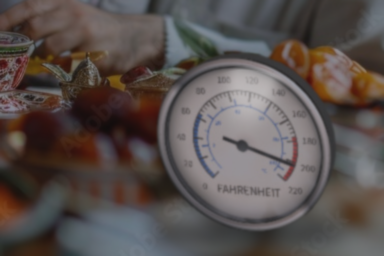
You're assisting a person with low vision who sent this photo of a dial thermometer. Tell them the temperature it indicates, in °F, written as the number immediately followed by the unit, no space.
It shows 200°F
